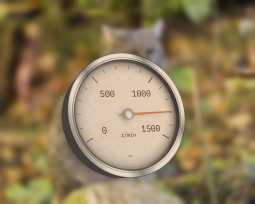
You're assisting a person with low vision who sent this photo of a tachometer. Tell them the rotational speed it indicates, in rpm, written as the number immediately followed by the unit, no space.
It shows 1300rpm
